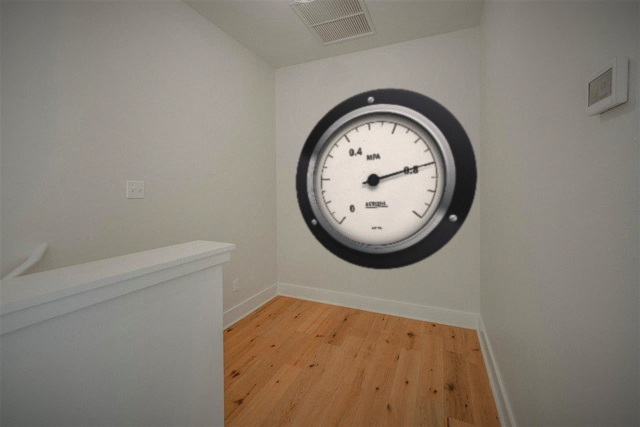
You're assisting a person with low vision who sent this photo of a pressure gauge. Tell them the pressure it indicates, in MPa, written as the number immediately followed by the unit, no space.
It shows 0.8MPa
